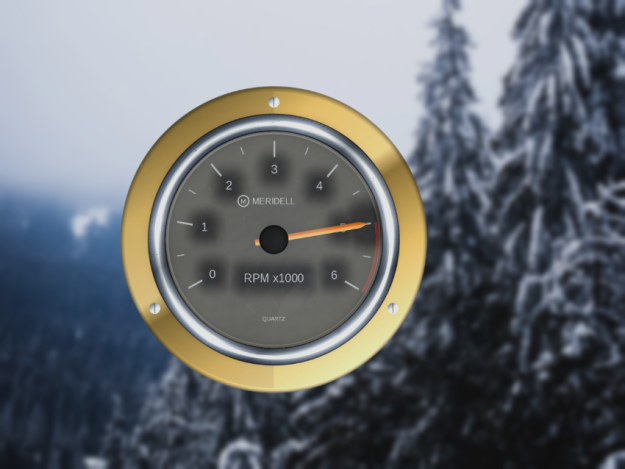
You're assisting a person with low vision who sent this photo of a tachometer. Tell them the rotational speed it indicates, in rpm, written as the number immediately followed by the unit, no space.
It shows 5000rpm
